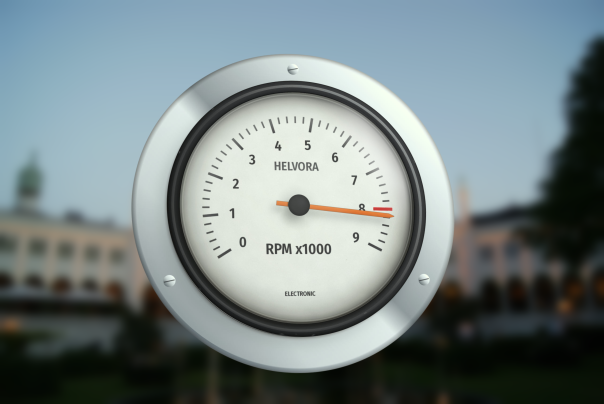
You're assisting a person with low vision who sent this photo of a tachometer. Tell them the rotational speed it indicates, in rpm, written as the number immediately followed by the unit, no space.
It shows 8200rpm
